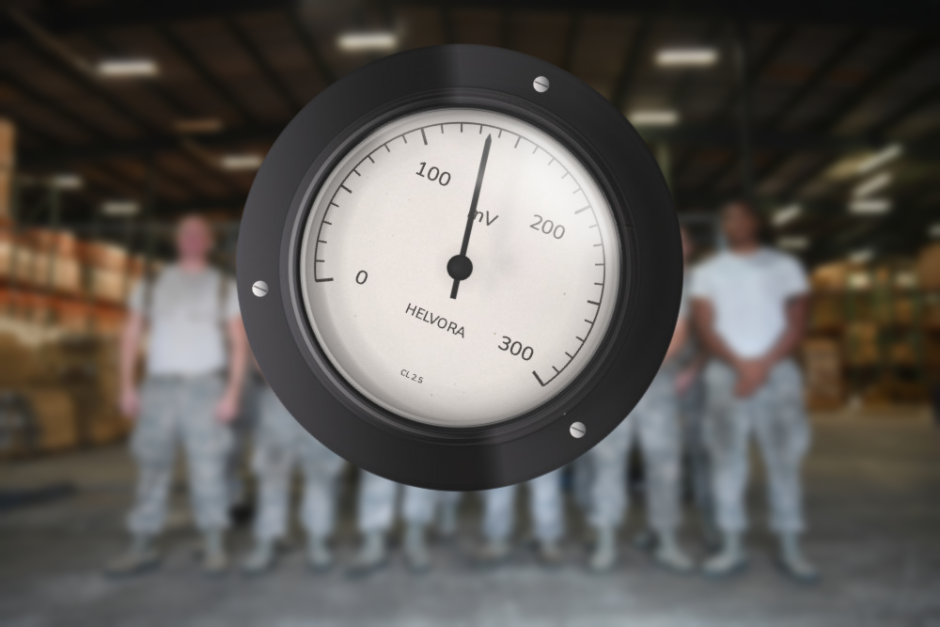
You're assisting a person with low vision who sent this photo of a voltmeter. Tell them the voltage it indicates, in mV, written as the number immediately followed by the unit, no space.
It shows 135mV
